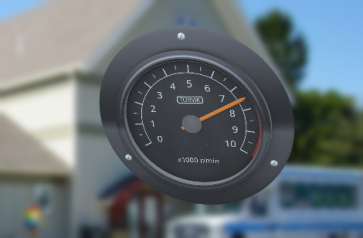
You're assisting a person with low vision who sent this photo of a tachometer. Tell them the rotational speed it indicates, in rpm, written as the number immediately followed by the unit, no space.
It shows 7500rpm
